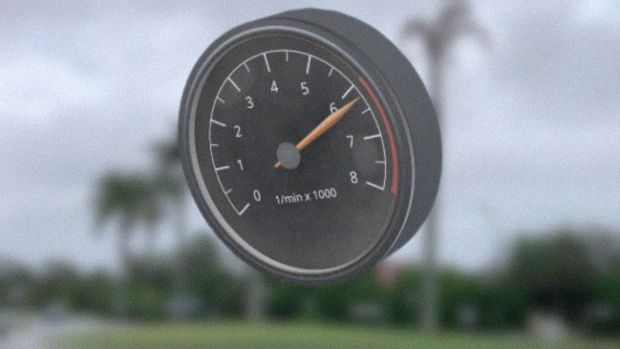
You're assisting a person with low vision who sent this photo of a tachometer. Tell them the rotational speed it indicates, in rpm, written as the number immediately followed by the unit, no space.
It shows 6250rpm
